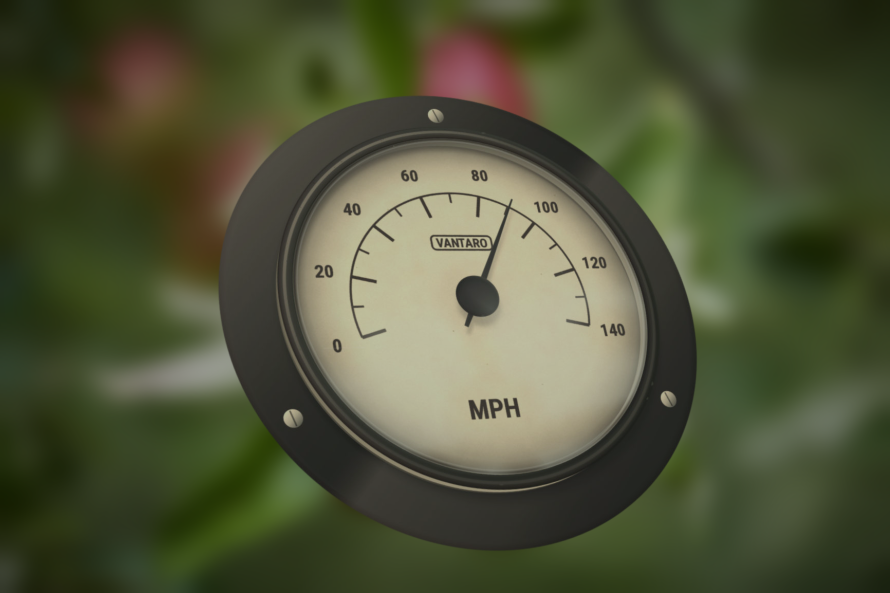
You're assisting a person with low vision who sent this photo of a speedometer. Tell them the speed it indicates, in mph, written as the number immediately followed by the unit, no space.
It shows 90mph
